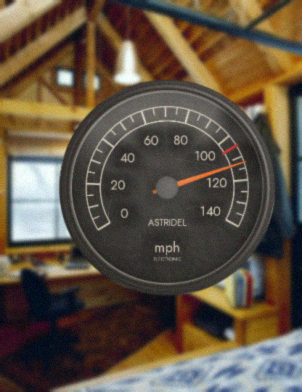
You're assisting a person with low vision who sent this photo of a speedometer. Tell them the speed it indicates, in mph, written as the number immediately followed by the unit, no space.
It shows 112.5mph
